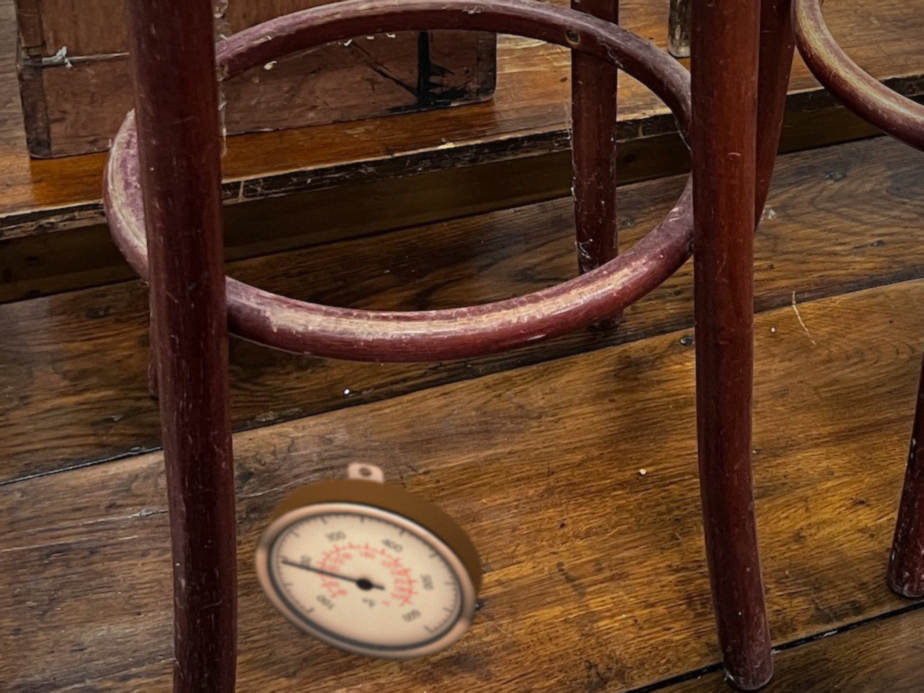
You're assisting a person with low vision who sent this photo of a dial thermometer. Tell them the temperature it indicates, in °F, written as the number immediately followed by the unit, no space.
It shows 200°F
